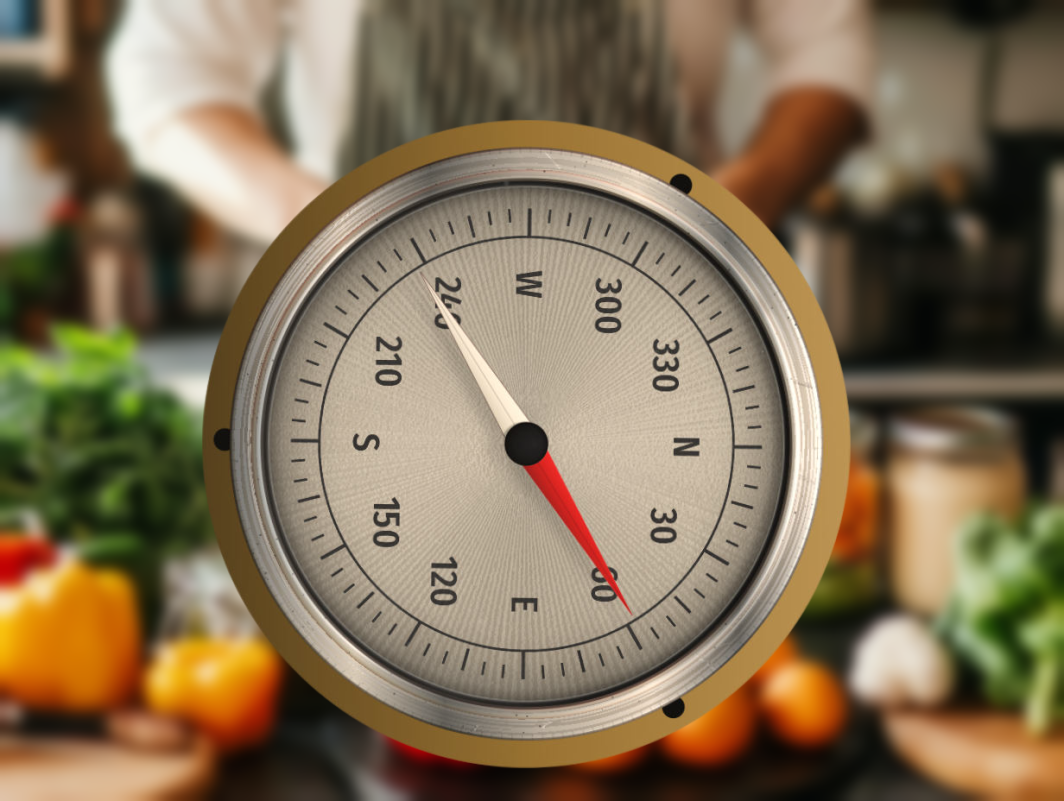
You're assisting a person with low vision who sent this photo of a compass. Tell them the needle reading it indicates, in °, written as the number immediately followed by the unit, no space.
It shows 57.5°
